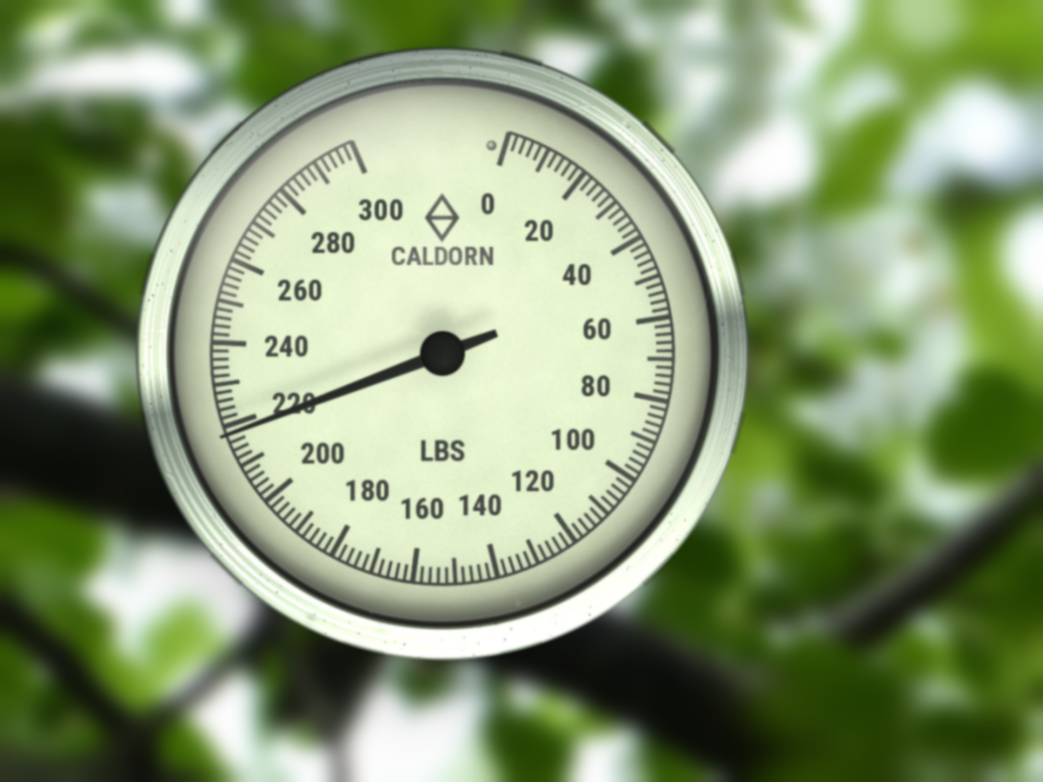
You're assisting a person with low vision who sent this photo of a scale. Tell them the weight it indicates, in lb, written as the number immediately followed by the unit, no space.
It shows 218lb
